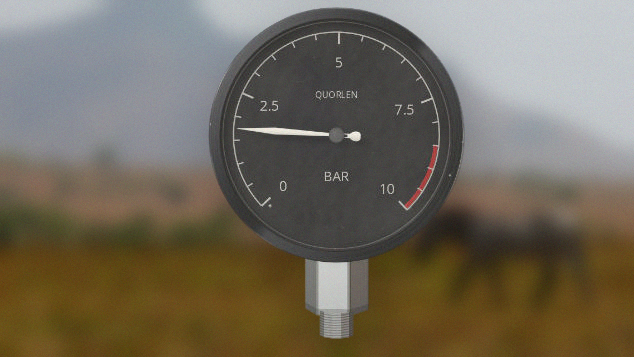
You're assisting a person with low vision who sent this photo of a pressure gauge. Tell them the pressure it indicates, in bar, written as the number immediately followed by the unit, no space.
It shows 1.75bar
